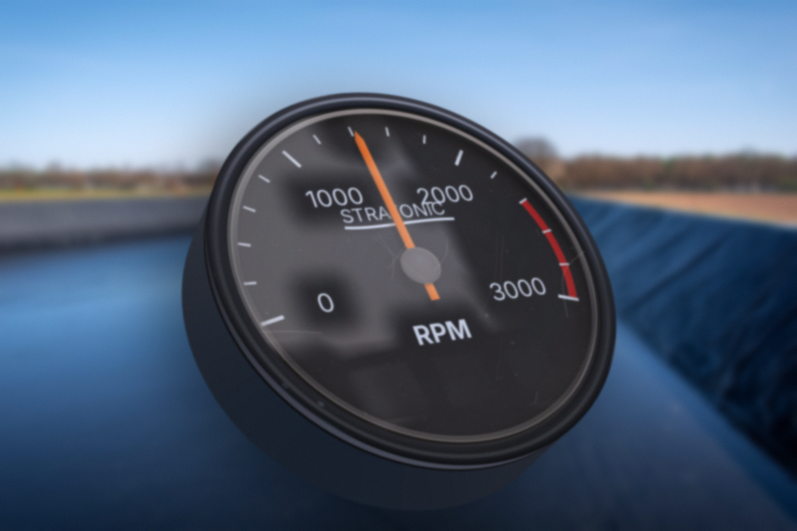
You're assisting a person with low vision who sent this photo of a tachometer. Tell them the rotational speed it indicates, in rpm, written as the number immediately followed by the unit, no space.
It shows 1400rpm
